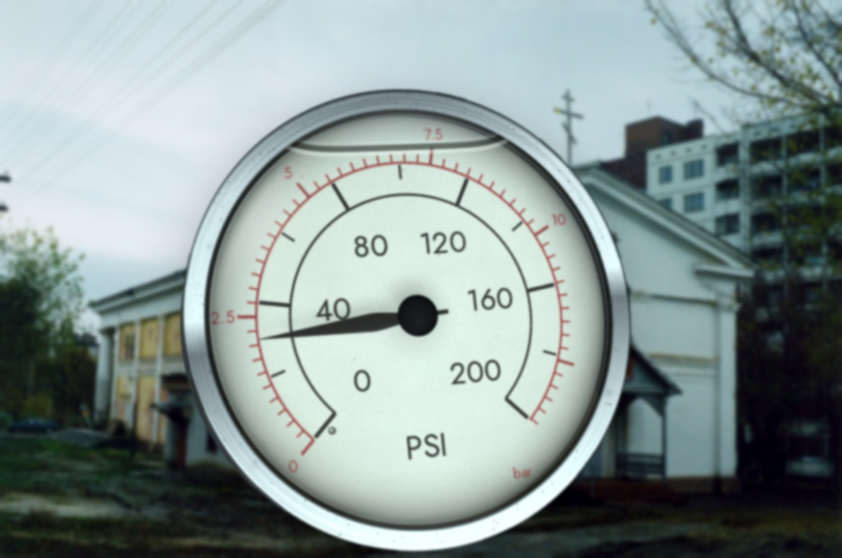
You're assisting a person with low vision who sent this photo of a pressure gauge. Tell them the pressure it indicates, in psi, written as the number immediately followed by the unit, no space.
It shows 30psi
